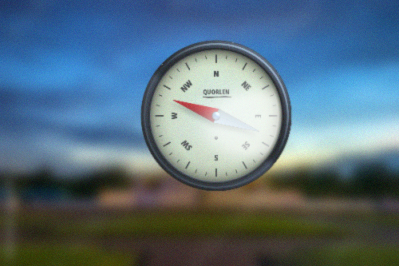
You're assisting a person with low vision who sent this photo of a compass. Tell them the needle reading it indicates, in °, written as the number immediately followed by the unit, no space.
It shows 290°
